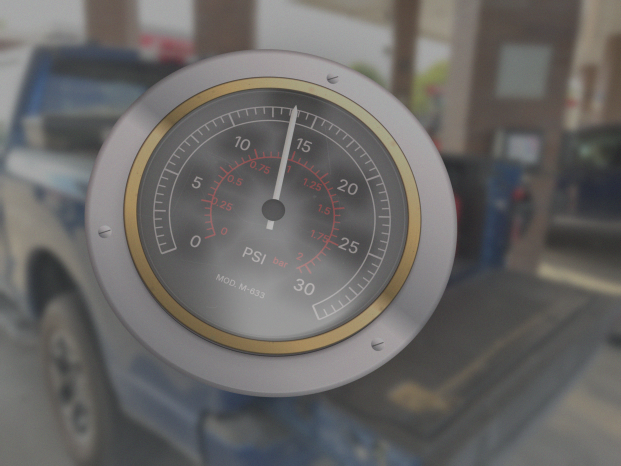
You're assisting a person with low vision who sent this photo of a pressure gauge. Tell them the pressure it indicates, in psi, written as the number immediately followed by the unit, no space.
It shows 13.75psi
